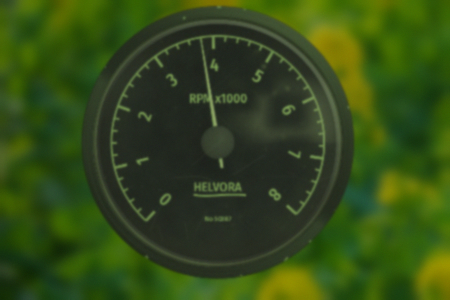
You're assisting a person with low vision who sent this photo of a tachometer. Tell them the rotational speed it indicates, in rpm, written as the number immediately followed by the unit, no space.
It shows 3800rpm
